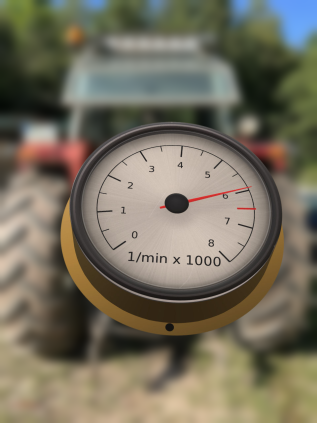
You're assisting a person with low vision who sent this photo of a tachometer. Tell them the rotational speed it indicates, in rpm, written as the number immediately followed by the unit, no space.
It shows 6000rpm
